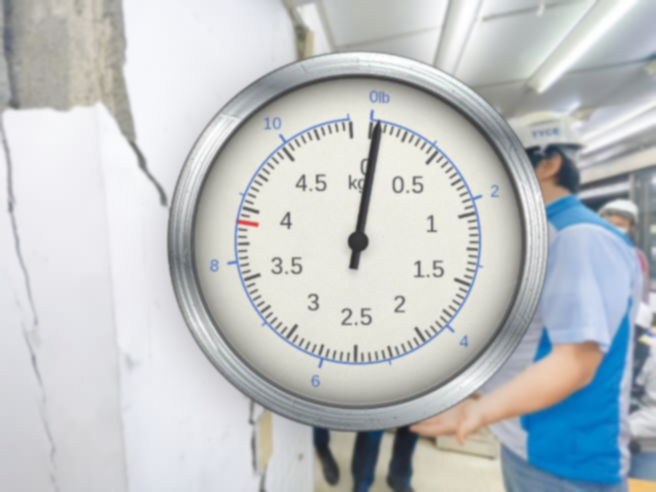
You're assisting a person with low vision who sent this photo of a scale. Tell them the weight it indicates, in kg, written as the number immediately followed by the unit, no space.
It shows 0.05kg
